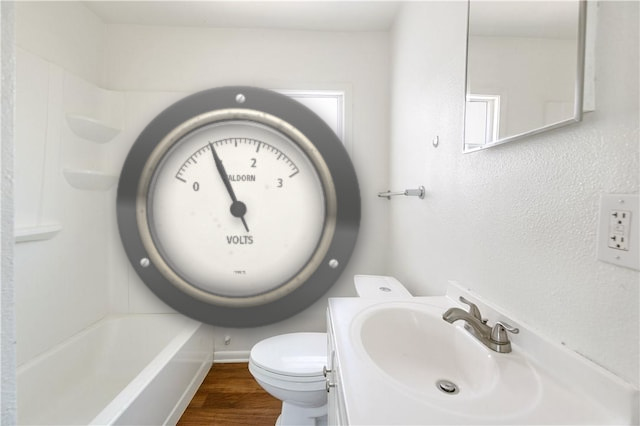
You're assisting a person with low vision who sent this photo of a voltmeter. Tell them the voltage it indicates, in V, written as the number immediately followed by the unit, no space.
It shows 1V
